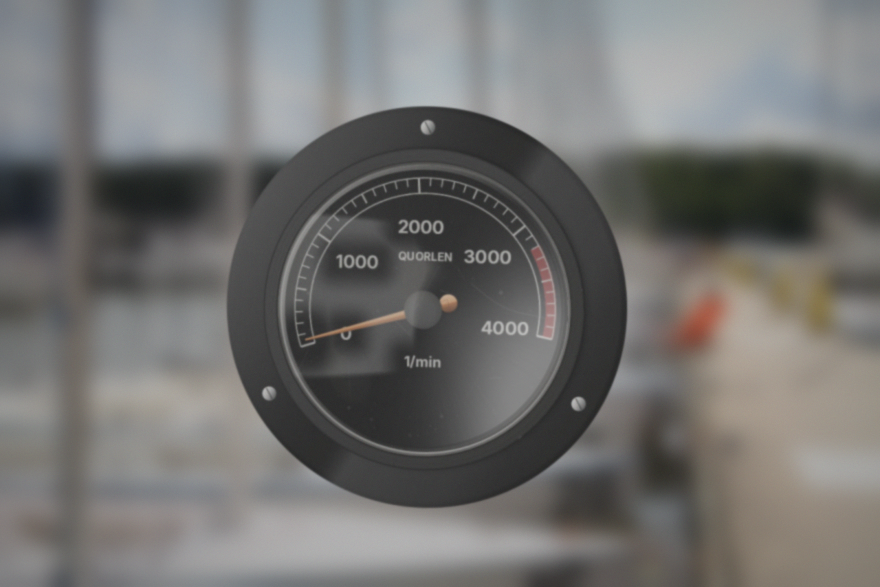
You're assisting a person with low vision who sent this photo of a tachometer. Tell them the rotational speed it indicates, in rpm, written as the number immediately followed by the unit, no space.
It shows 50rpm
